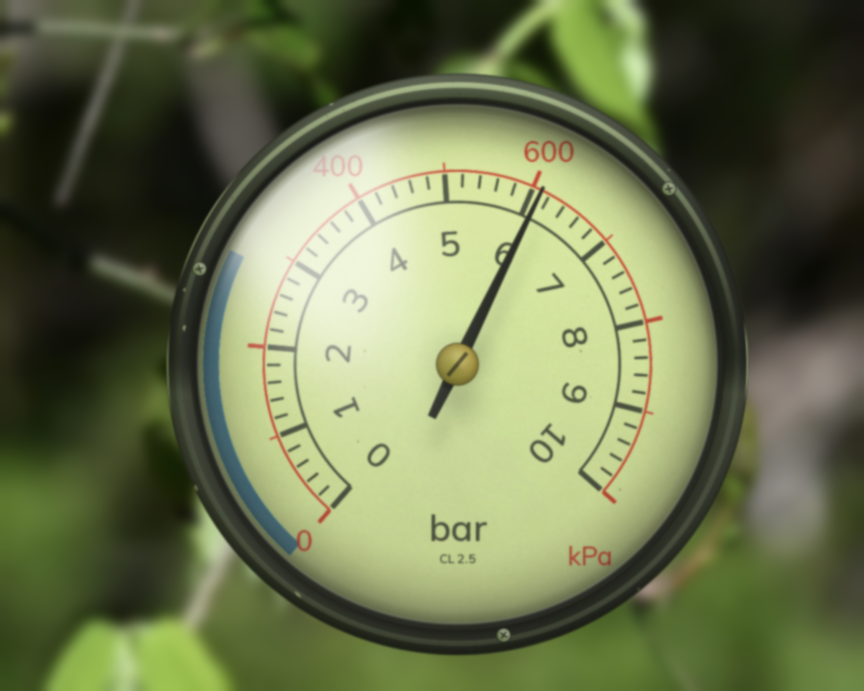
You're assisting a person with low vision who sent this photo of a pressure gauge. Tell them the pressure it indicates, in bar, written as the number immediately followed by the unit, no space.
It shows 6.1bar
